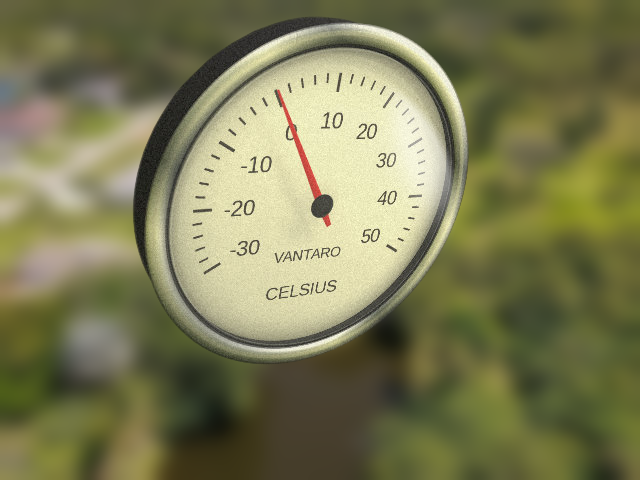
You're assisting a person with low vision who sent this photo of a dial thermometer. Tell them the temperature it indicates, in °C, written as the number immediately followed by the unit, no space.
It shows 0°C
